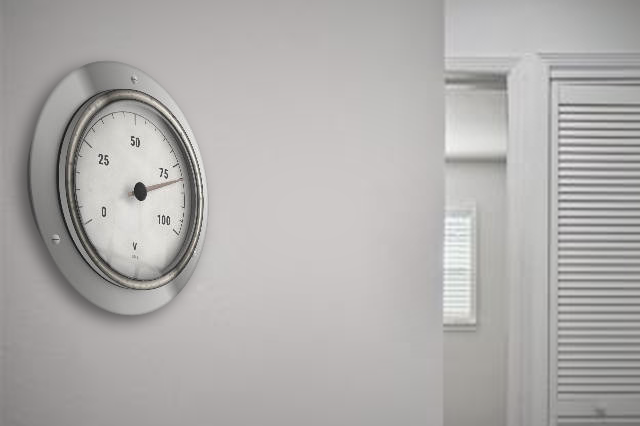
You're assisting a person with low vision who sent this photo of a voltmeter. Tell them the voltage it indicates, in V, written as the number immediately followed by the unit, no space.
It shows 80V
